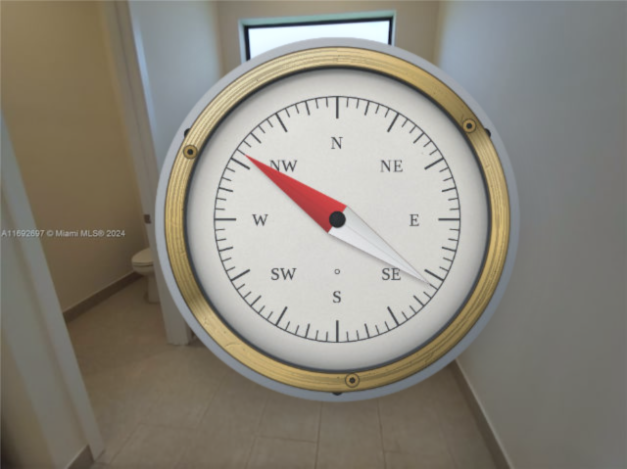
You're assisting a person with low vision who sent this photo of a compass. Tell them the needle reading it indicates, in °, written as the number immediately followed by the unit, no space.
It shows 305°
